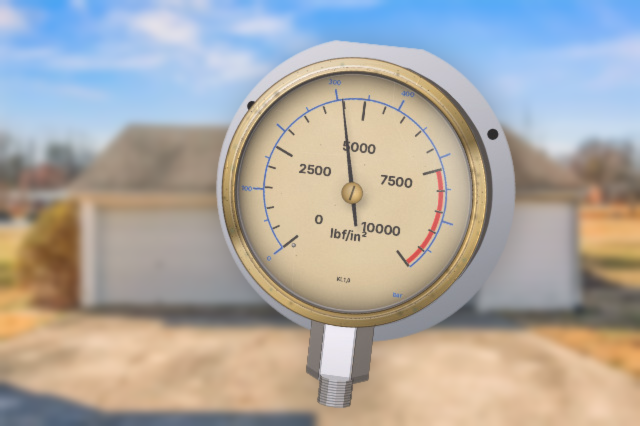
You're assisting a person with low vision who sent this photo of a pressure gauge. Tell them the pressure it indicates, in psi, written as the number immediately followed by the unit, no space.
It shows 4500psi
